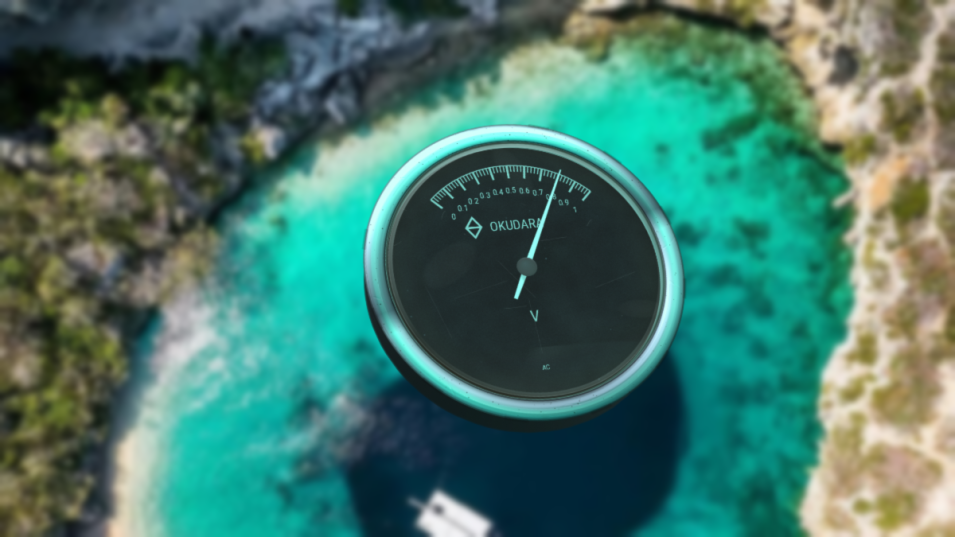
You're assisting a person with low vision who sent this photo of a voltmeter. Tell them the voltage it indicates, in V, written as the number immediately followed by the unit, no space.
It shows 0.8V
